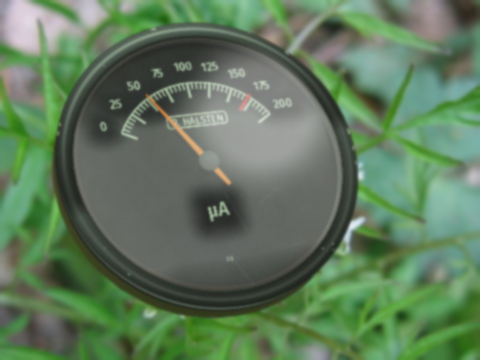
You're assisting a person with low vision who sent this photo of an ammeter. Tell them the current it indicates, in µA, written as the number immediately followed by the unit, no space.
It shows 50µA
